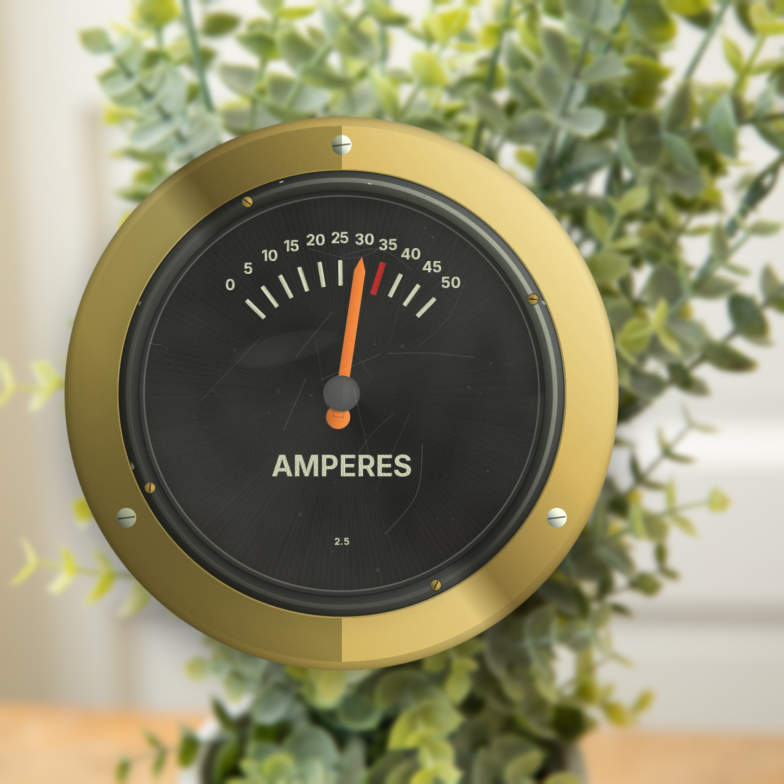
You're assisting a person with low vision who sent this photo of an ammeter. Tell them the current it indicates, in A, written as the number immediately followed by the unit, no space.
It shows 30A
